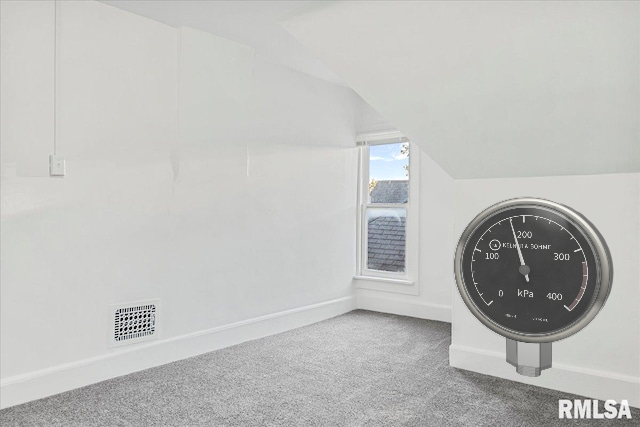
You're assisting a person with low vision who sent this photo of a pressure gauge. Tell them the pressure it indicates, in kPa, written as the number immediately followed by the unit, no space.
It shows 180kPa
